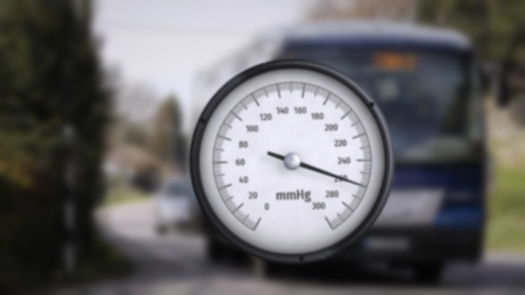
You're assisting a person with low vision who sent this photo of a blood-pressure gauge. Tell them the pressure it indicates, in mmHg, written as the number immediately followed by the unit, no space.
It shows 260mmHg
